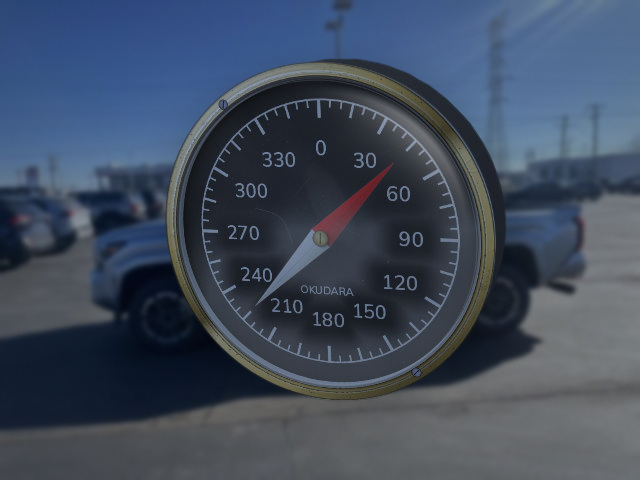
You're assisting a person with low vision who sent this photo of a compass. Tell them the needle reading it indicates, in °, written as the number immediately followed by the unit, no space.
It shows 45°
